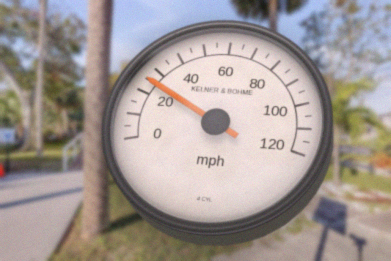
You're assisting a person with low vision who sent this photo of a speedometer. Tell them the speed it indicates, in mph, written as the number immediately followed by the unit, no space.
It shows 25mph
